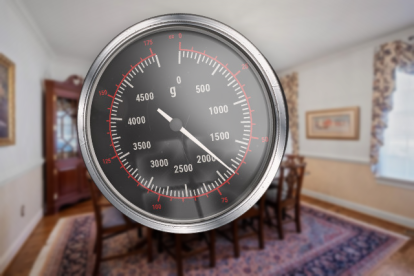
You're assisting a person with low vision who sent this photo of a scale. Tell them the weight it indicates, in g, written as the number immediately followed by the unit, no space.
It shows 1850g
